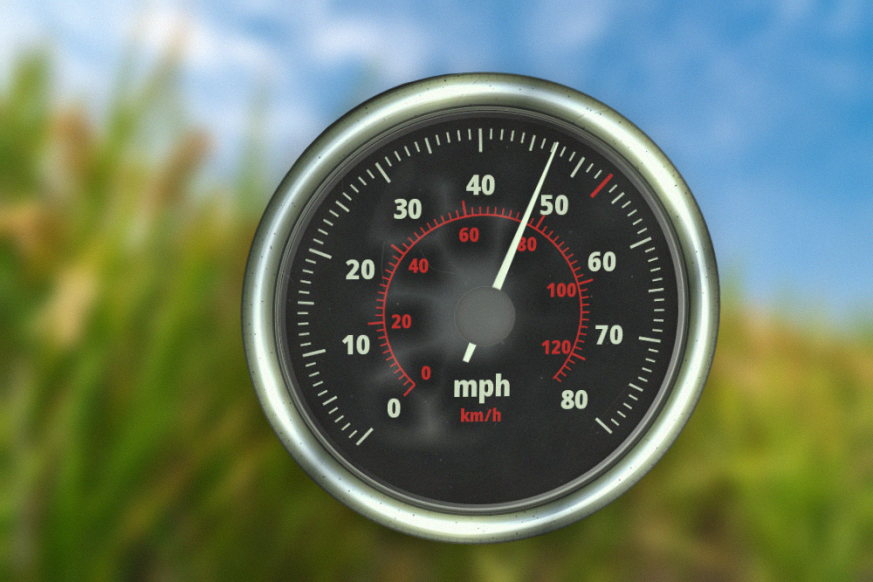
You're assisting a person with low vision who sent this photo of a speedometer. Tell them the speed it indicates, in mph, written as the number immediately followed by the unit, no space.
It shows 47mph
